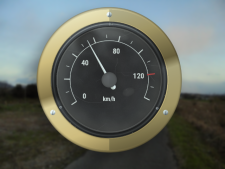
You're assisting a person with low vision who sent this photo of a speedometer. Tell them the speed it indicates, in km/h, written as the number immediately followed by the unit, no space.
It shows 55km/h
